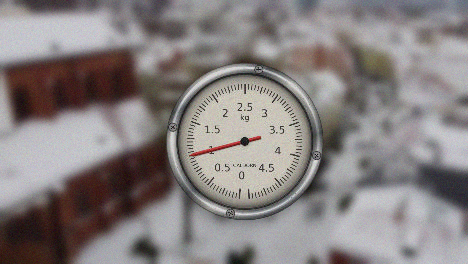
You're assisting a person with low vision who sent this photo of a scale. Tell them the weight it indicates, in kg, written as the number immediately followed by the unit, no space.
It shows 1kg
